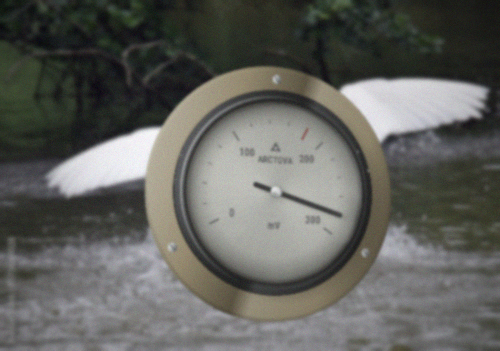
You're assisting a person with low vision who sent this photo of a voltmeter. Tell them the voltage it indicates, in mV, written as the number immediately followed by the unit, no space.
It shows 280mV
